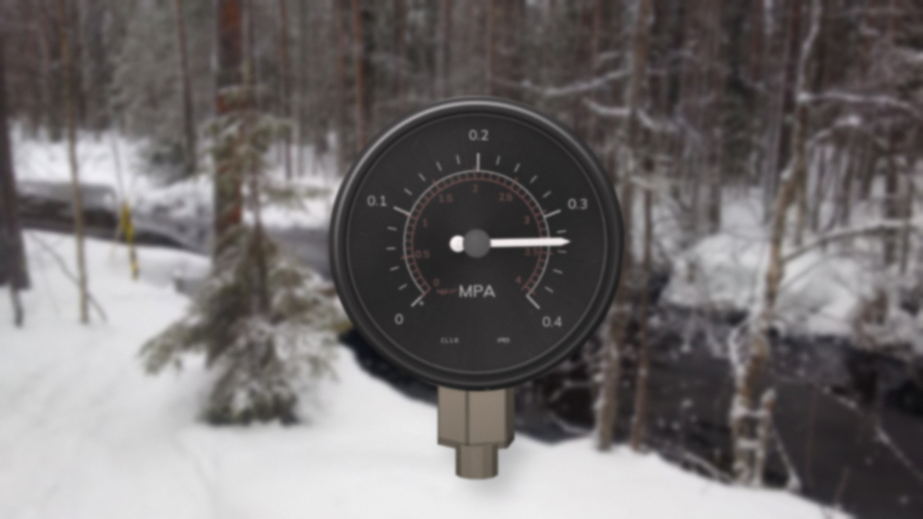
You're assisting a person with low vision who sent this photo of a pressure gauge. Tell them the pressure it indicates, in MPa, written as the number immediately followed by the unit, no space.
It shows 0.33MPa
